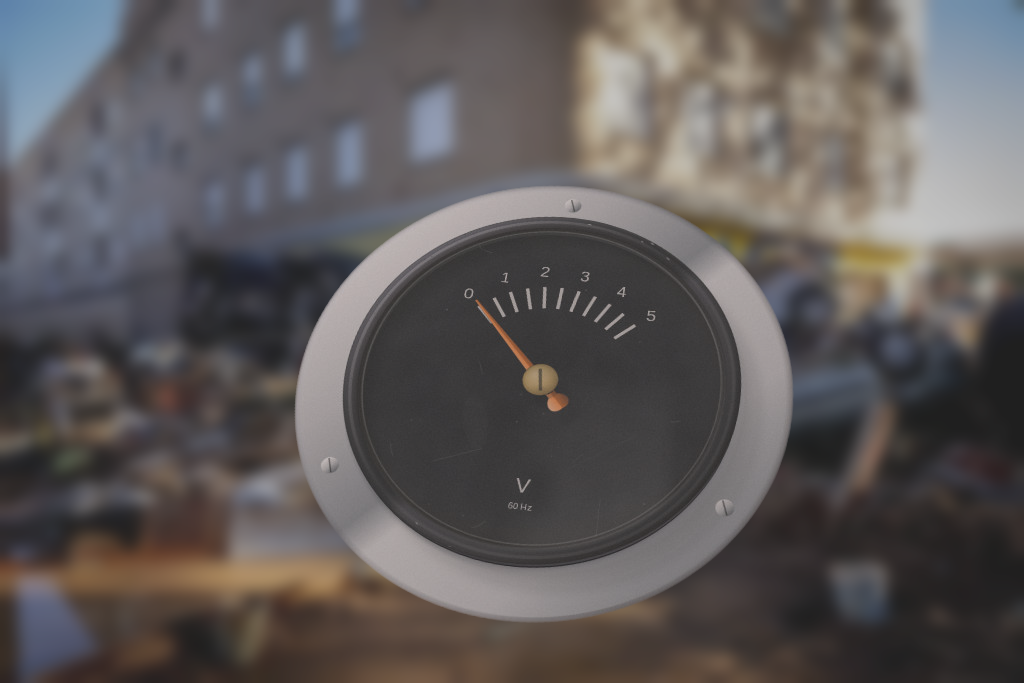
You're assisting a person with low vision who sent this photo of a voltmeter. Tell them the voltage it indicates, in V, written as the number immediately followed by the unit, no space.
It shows 0V
